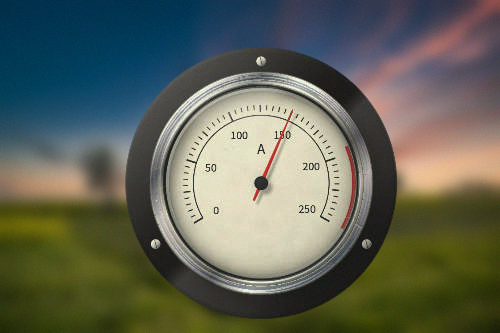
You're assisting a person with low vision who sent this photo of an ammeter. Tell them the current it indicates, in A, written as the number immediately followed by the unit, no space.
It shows 150A
